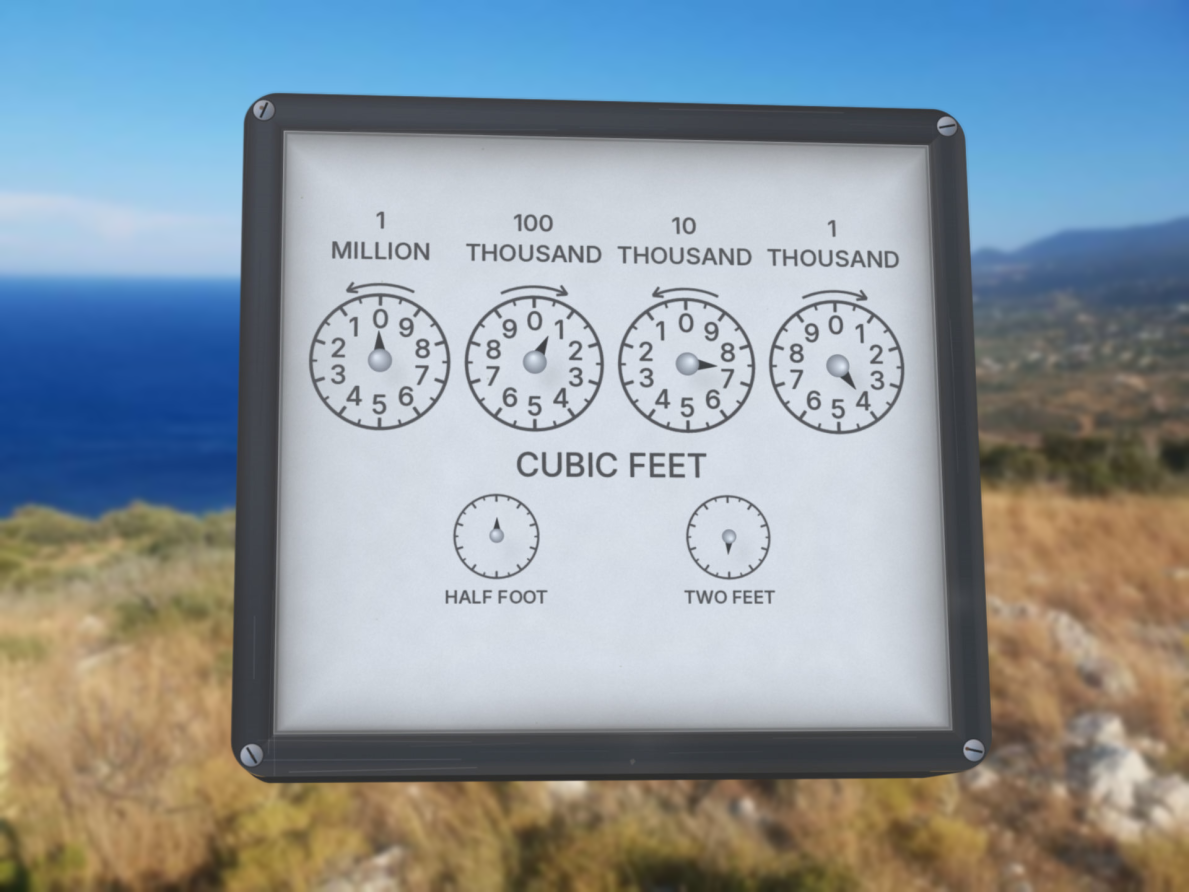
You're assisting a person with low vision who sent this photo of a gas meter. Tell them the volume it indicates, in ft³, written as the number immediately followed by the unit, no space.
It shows 7400ft³
